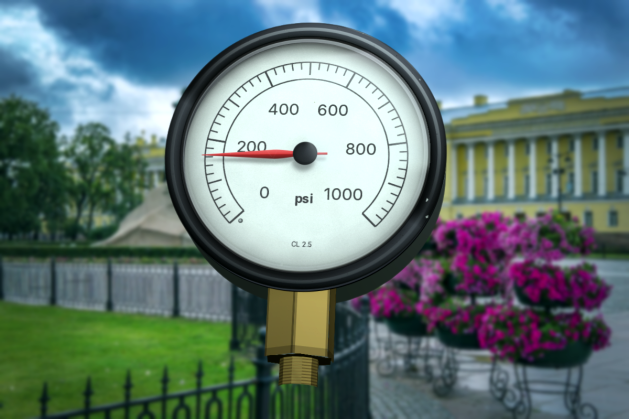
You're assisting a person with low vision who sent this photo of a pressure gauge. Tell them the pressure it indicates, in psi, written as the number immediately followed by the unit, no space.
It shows 160psi
